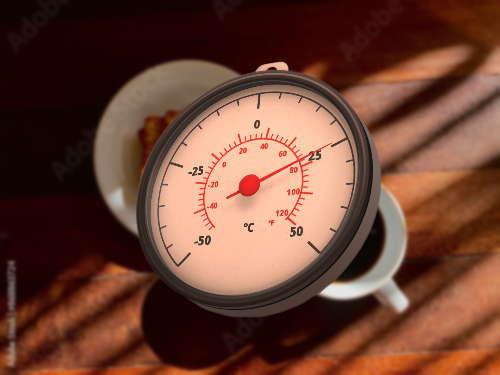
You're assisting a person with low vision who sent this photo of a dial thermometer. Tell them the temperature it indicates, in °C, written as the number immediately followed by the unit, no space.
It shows 25°C
